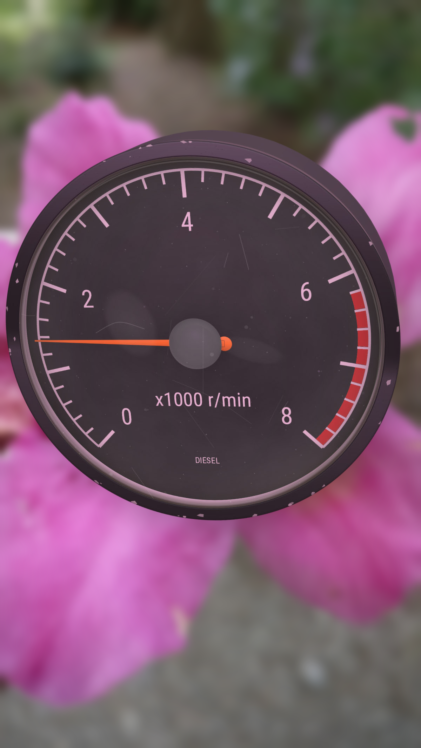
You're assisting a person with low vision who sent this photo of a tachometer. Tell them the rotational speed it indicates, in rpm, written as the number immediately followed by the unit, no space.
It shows 1400rpm
